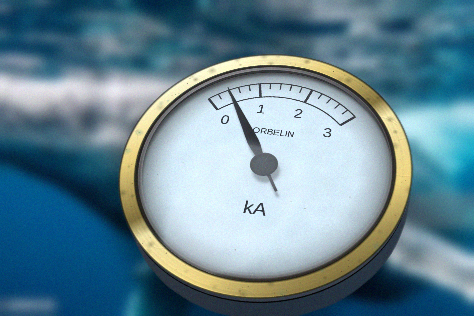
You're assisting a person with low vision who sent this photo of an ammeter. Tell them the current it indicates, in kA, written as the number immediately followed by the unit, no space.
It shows 0.4kA
